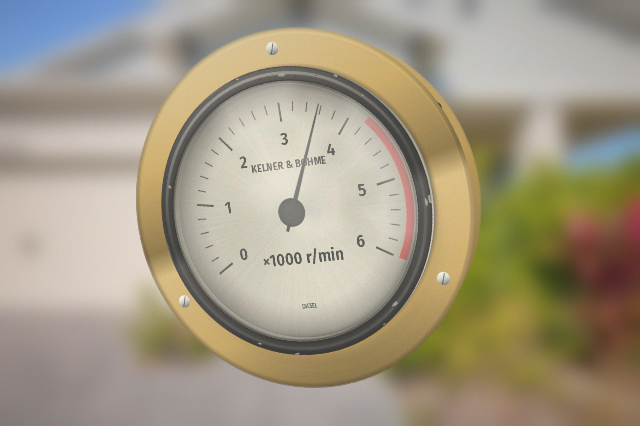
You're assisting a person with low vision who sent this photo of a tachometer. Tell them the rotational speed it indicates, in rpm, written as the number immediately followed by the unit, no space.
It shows 3600rpm
